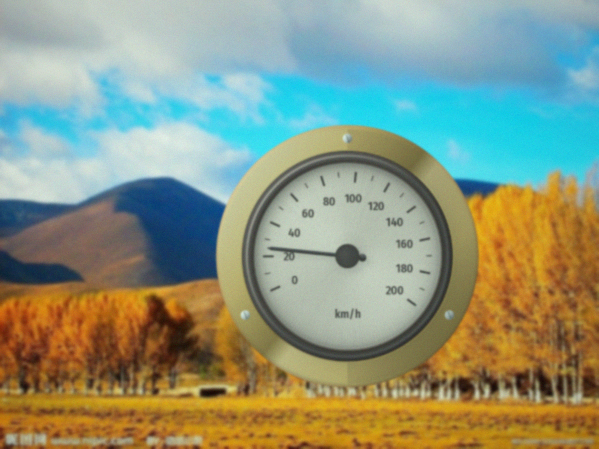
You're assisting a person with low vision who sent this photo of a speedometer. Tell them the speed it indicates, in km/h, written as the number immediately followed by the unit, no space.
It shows 25km/h
